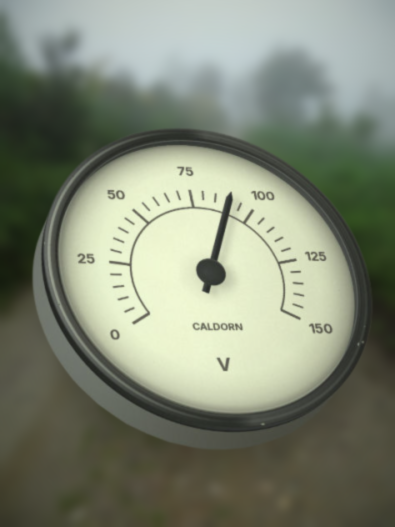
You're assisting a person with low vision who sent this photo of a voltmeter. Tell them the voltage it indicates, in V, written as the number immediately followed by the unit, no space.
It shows 90V
